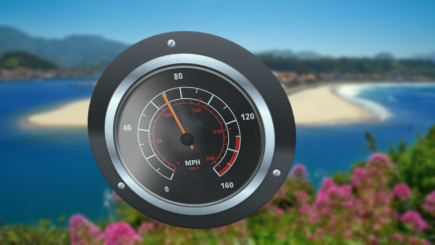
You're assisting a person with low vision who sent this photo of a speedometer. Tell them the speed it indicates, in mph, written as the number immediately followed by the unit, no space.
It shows 70mph
